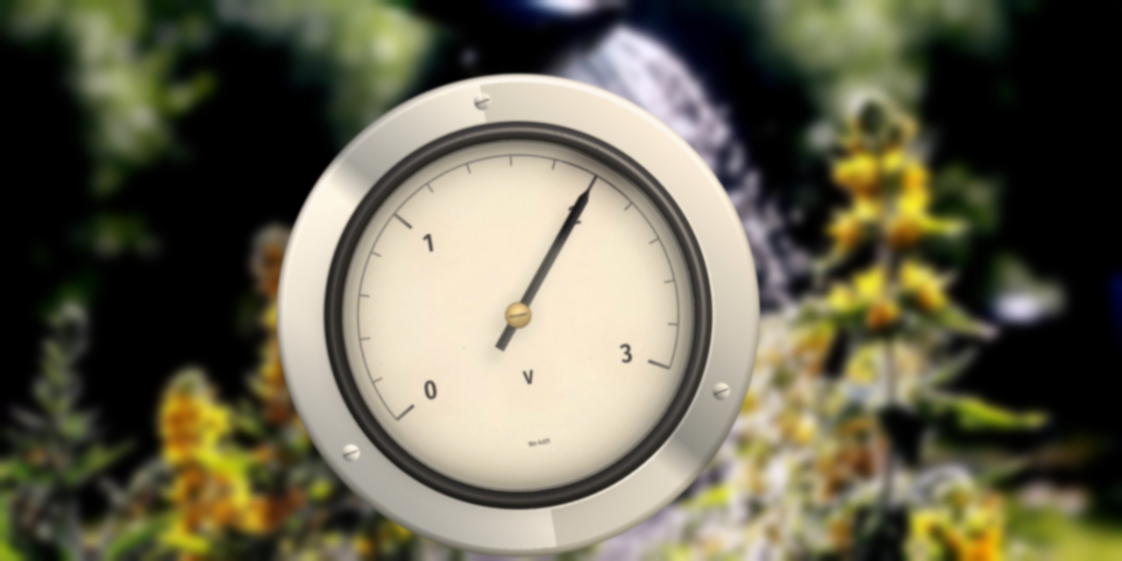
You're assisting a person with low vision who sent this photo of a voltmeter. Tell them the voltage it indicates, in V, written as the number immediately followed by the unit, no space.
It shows 2V
